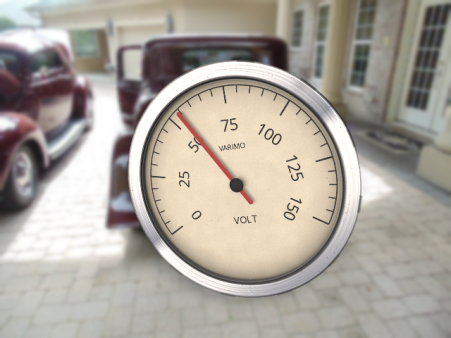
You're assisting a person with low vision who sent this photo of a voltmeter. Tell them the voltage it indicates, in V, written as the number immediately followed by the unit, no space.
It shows 55V
